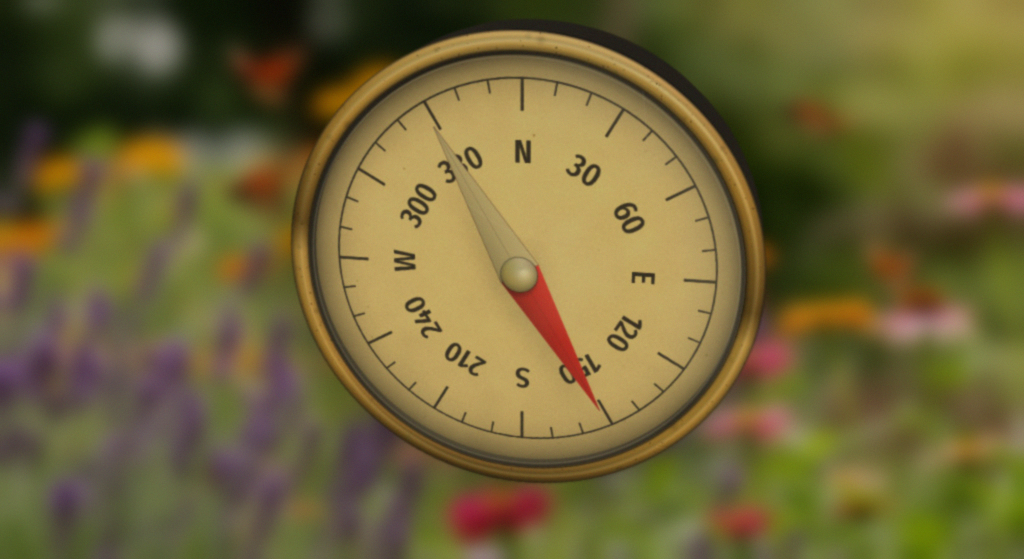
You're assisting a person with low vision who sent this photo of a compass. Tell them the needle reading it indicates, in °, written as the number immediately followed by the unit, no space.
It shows 150°
